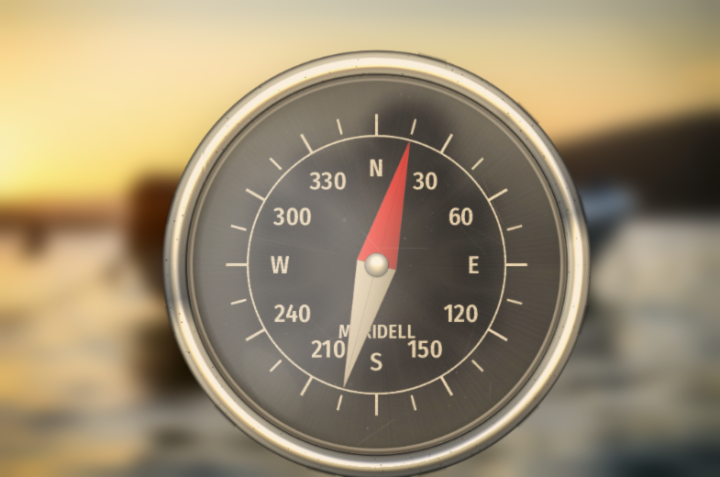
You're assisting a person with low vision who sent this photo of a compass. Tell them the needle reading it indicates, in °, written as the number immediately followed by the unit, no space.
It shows 15°
